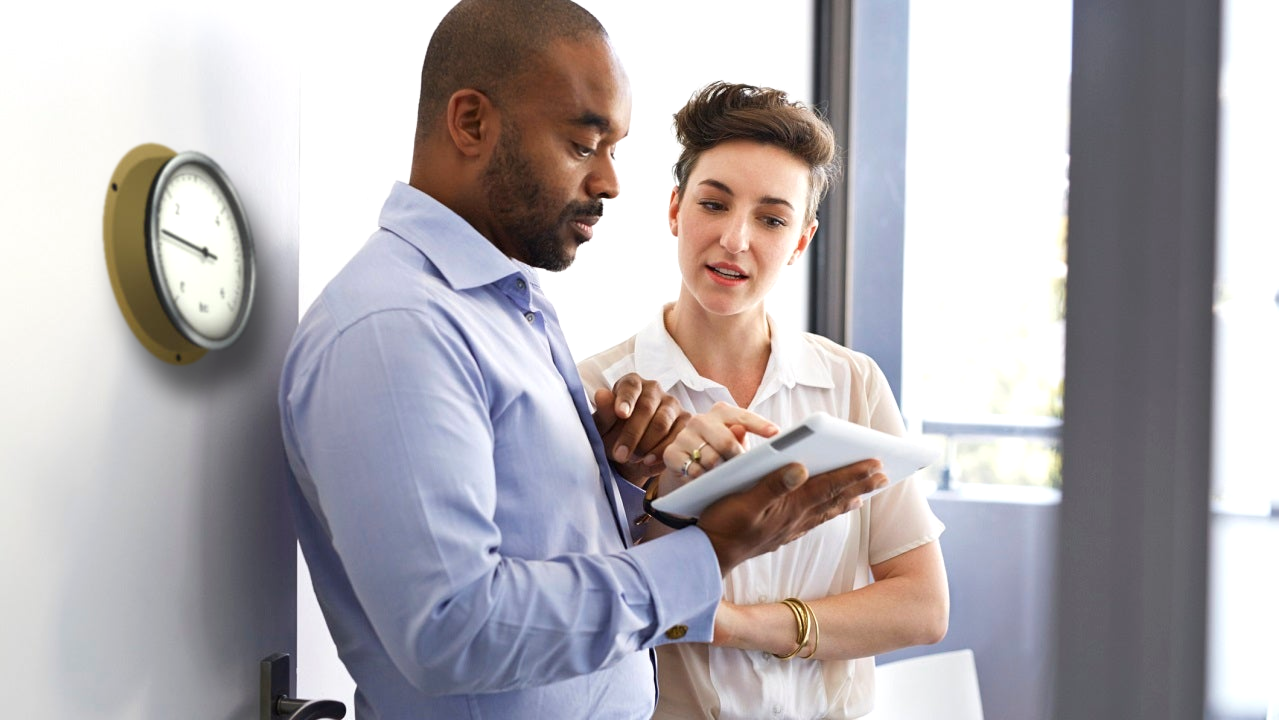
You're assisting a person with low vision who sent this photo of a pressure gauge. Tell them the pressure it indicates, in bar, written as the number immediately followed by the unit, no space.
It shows 1.2bar
